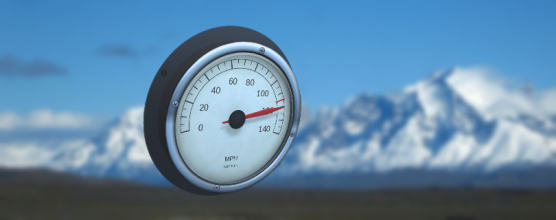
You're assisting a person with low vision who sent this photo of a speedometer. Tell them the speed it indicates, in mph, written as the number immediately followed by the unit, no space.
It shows 120mph
